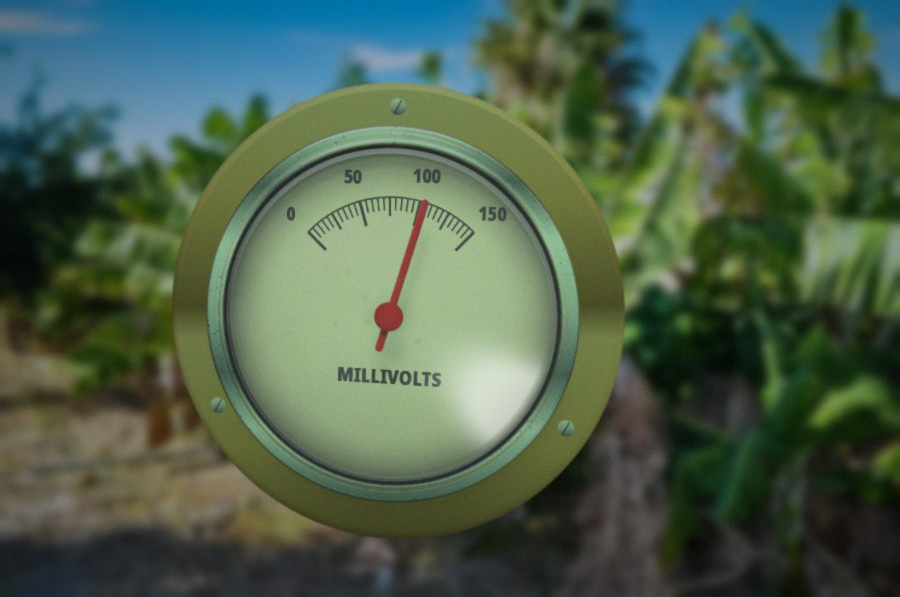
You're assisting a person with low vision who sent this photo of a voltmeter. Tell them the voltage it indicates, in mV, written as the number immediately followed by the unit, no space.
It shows 105mV
